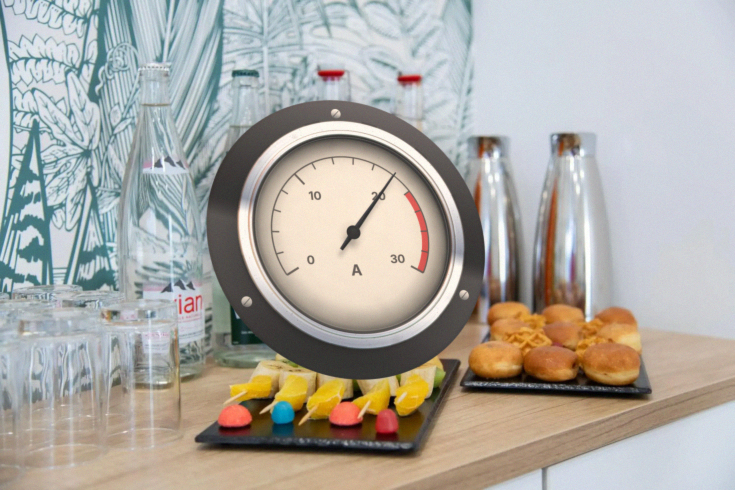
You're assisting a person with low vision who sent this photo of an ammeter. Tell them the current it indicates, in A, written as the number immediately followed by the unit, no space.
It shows 20A
